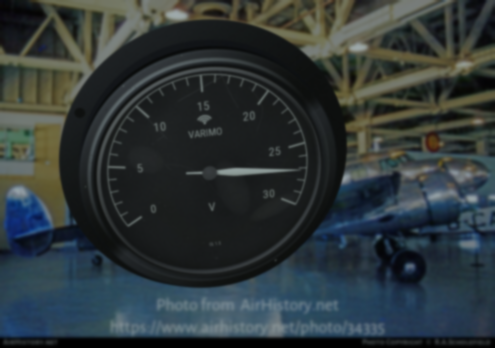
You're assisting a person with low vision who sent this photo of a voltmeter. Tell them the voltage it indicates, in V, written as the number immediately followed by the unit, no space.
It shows 27V
